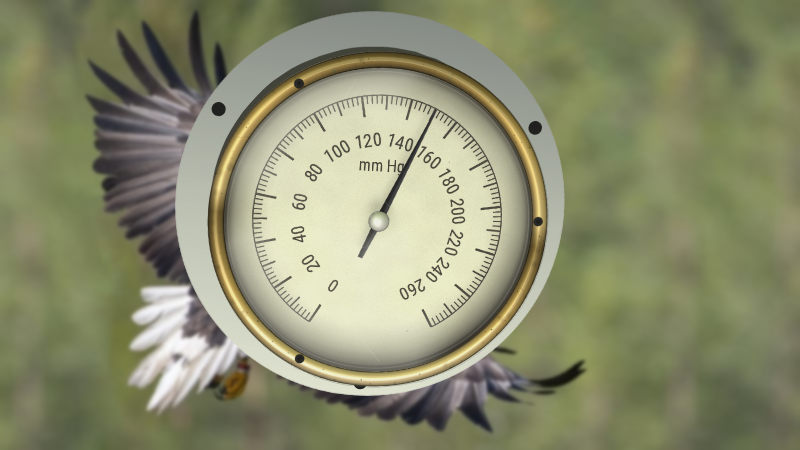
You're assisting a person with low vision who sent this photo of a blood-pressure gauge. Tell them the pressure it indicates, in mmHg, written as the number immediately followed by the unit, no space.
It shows 150mmHg
